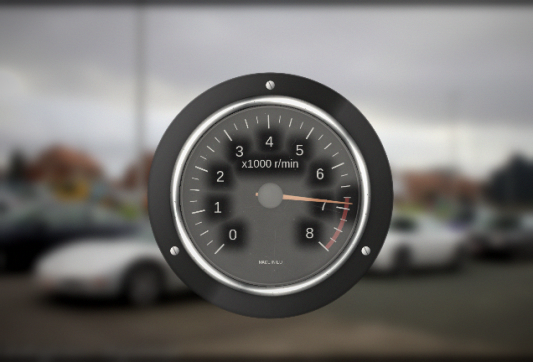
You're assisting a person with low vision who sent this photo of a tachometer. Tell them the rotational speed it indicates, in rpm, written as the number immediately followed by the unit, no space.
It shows 6875rpm
